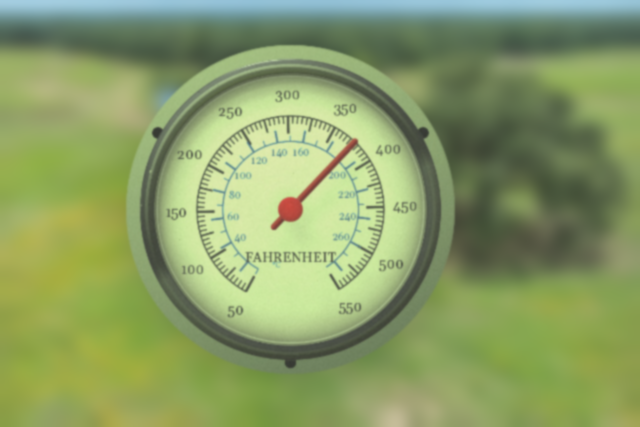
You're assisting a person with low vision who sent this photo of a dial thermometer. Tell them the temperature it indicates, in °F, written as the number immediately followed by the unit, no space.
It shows 375°F
